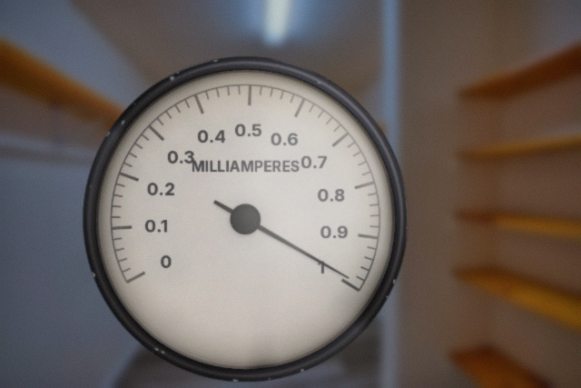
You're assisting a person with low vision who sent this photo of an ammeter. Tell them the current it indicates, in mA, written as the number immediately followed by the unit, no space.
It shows 0.99mA
